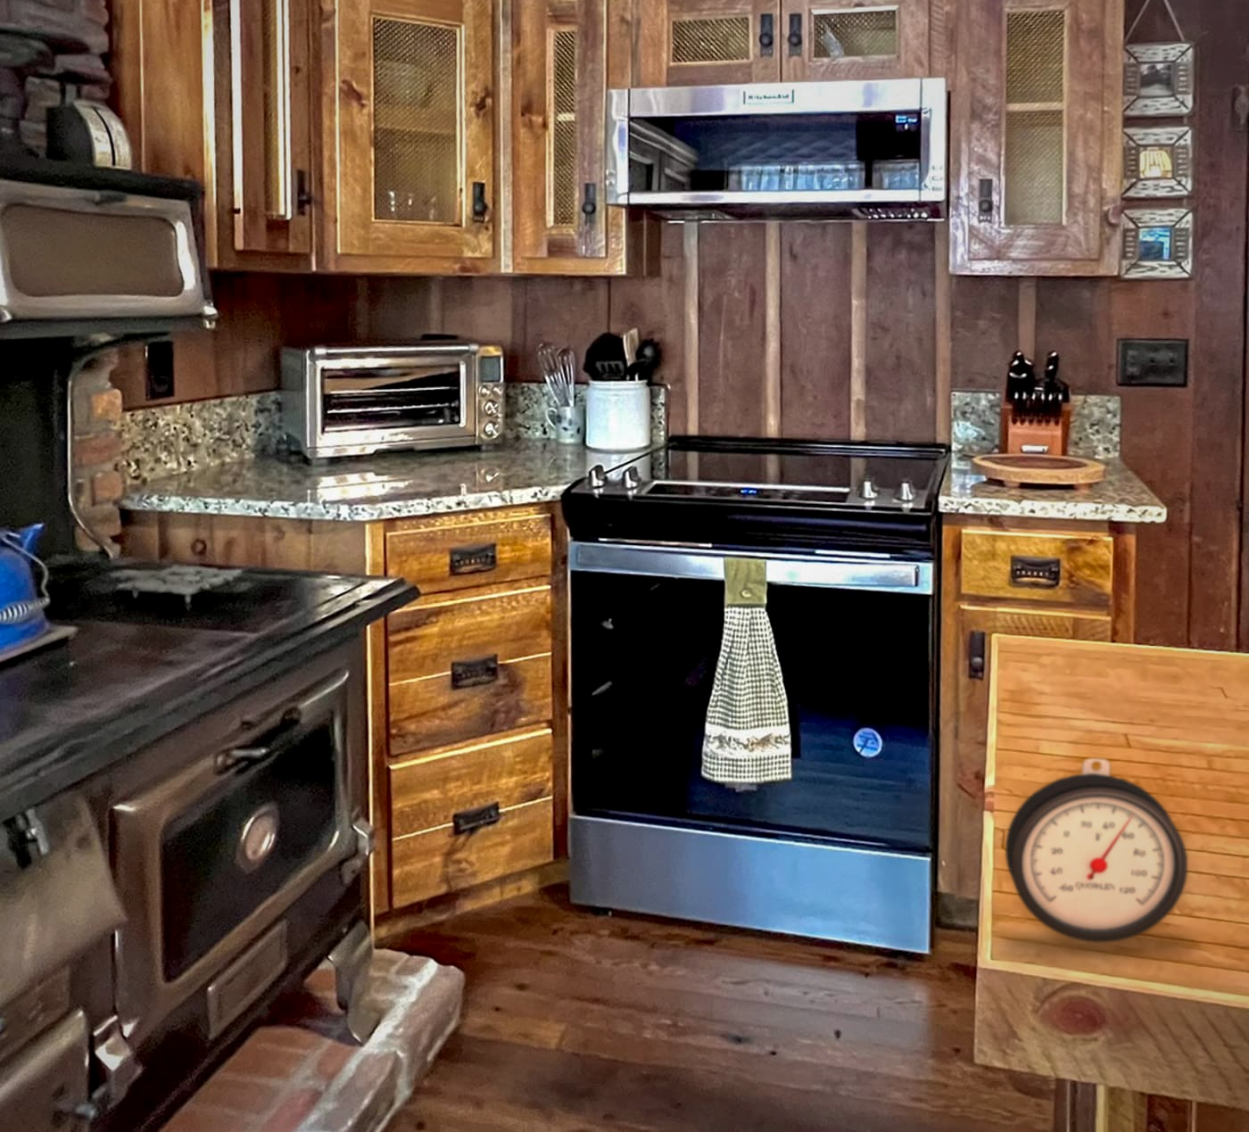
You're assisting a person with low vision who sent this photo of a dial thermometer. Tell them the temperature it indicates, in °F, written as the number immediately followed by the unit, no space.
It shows 50°F
